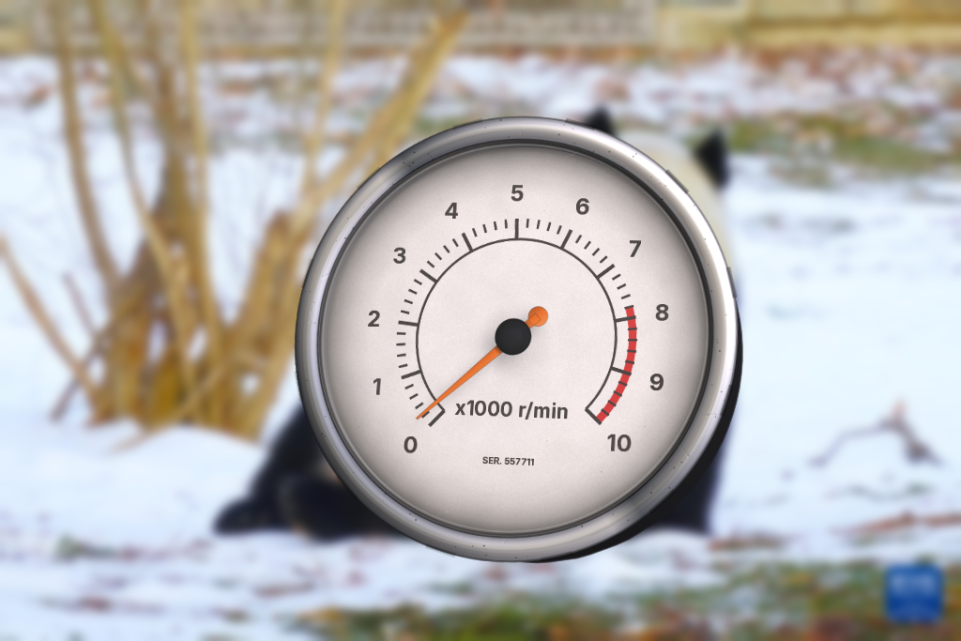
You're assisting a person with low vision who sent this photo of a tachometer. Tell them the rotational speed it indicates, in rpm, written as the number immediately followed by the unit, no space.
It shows 200rpm
